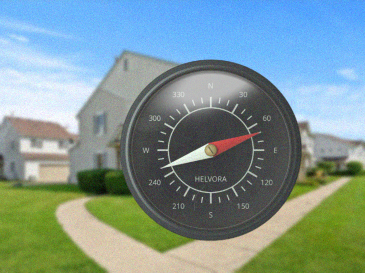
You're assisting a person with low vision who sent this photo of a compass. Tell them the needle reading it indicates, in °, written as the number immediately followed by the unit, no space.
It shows 70°
